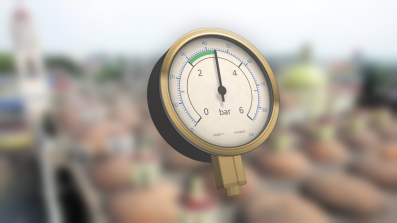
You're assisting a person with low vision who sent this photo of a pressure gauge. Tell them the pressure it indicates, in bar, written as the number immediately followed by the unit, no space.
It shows 3bar
